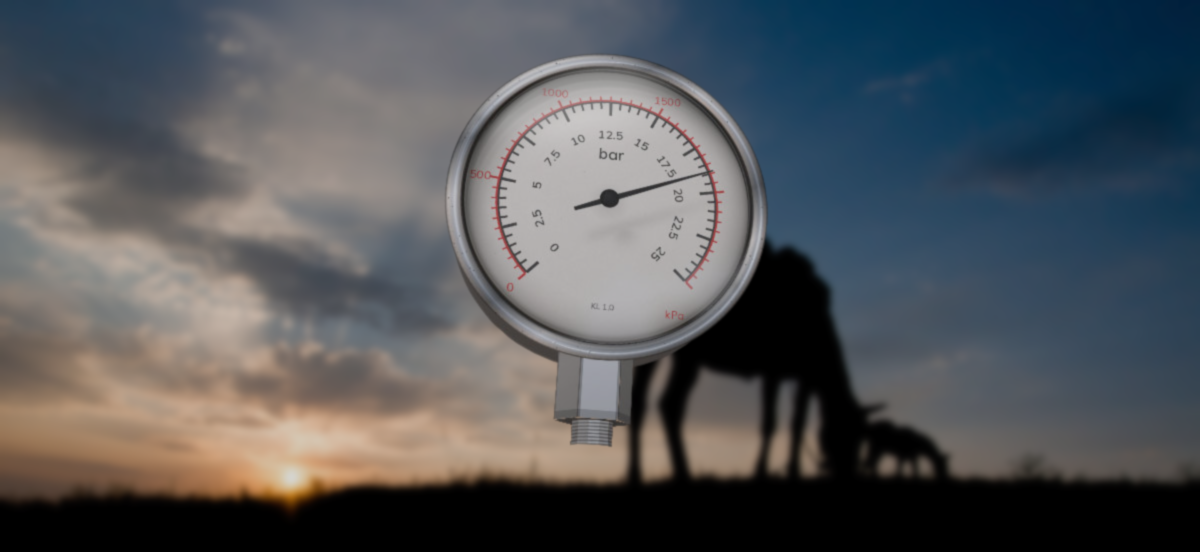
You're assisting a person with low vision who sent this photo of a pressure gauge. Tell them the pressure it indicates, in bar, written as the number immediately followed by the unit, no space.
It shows 19bar
